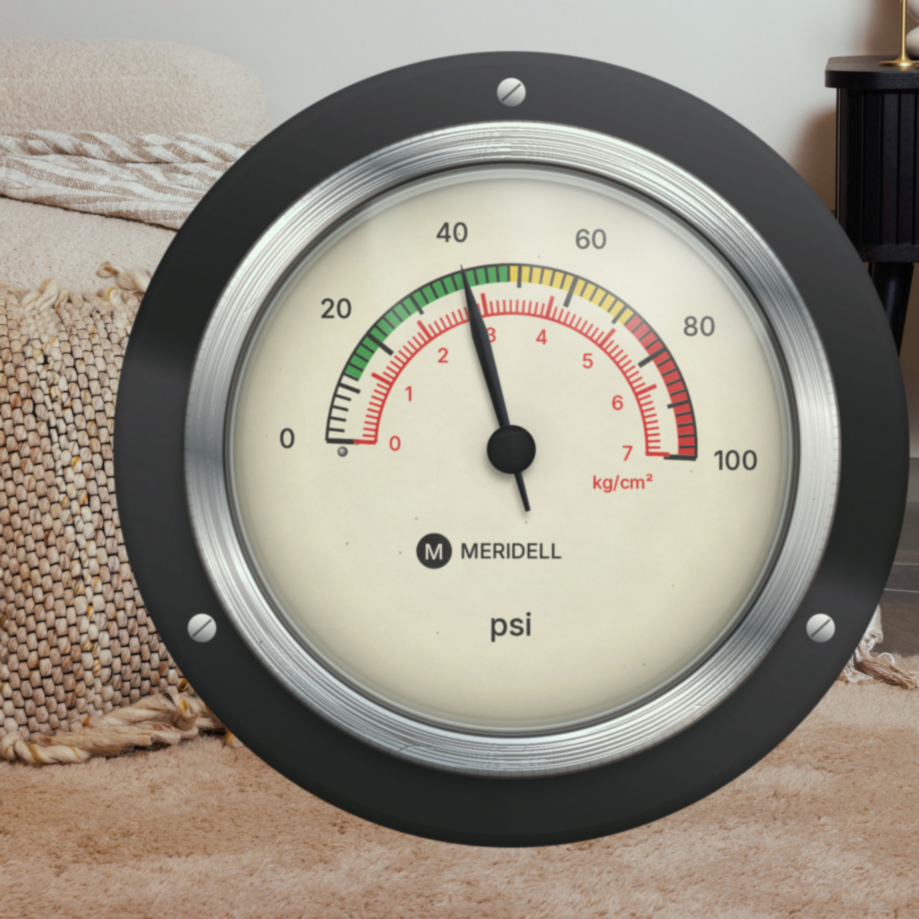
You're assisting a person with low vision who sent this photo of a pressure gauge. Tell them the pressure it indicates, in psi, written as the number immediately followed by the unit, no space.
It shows 40psi
